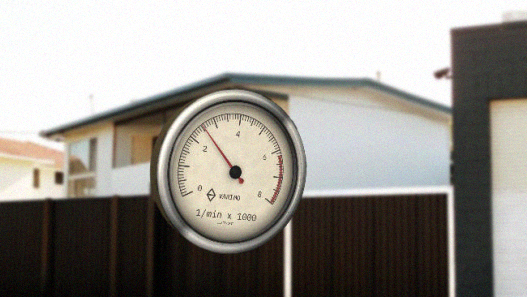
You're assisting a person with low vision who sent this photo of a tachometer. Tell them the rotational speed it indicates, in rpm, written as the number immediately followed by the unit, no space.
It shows 2500rpm
